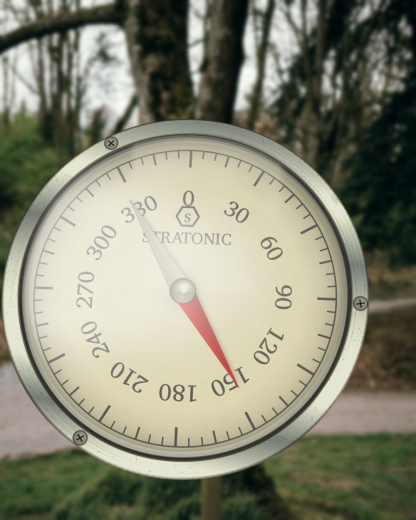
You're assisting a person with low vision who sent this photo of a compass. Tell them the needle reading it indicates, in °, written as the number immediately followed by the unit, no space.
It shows 147.5°
